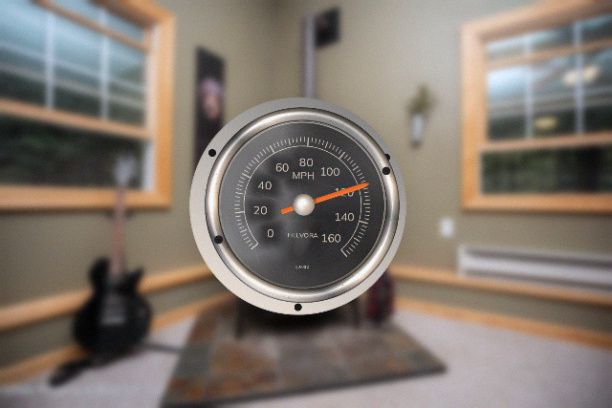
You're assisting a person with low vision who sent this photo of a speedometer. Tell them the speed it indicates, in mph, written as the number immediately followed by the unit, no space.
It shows 120mph
